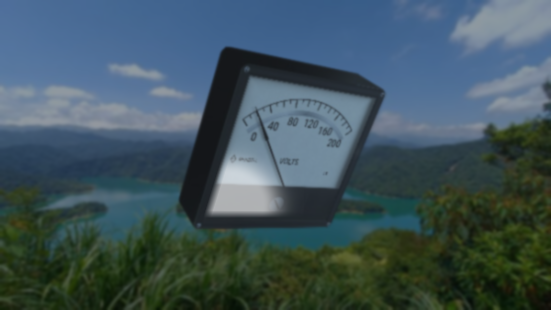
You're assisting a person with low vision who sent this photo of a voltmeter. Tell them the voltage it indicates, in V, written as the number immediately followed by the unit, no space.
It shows 20V
